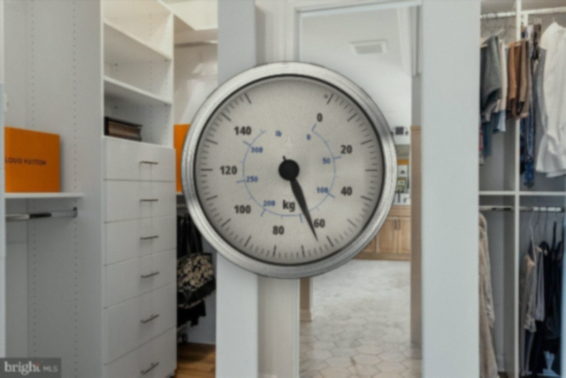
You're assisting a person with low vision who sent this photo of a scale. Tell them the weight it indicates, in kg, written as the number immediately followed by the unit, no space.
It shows 64kg
